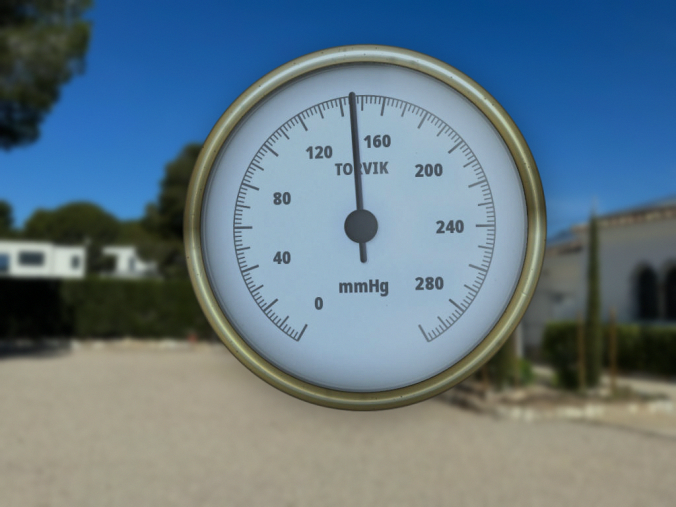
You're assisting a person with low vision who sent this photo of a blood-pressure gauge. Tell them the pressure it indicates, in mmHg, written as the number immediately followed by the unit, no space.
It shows 146mmHg
